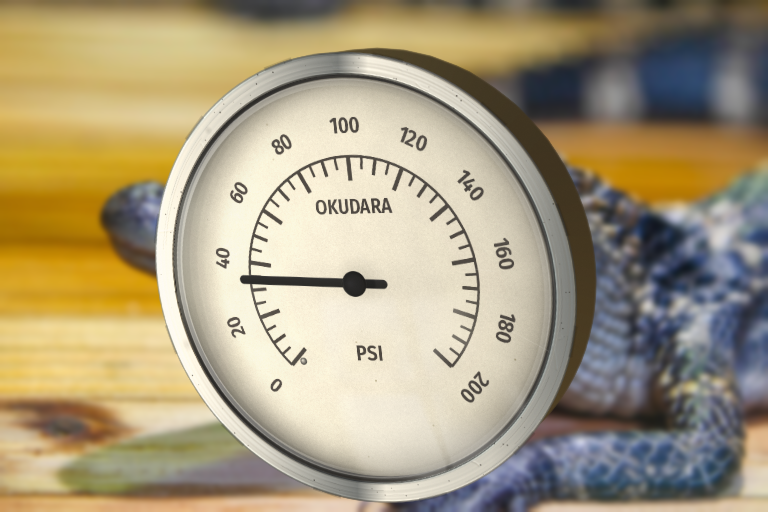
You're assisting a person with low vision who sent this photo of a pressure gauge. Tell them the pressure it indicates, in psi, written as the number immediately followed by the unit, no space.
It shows 35psi
